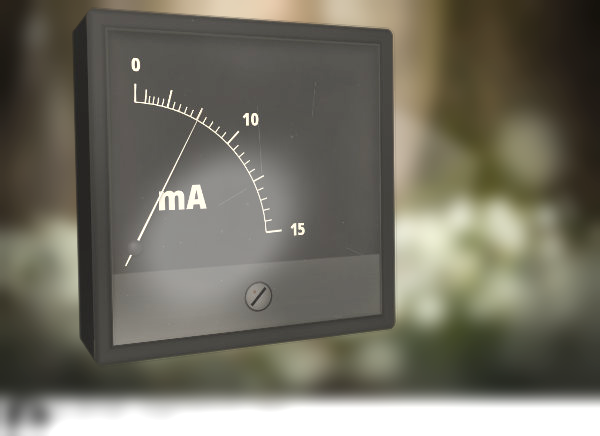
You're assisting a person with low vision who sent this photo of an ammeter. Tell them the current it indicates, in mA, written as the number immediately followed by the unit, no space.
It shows 7.5mA
